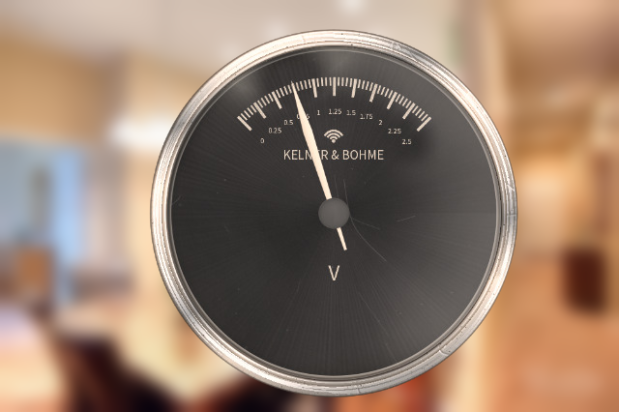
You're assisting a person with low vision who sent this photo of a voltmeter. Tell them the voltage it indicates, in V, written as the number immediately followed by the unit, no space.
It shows 0.75V
